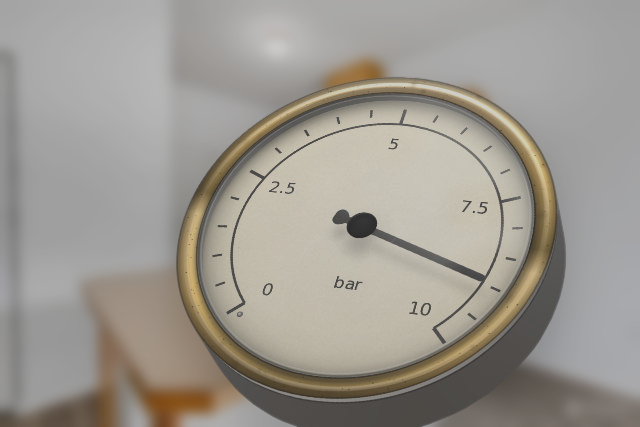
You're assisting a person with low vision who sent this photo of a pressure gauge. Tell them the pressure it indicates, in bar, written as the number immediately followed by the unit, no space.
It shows 9bar
